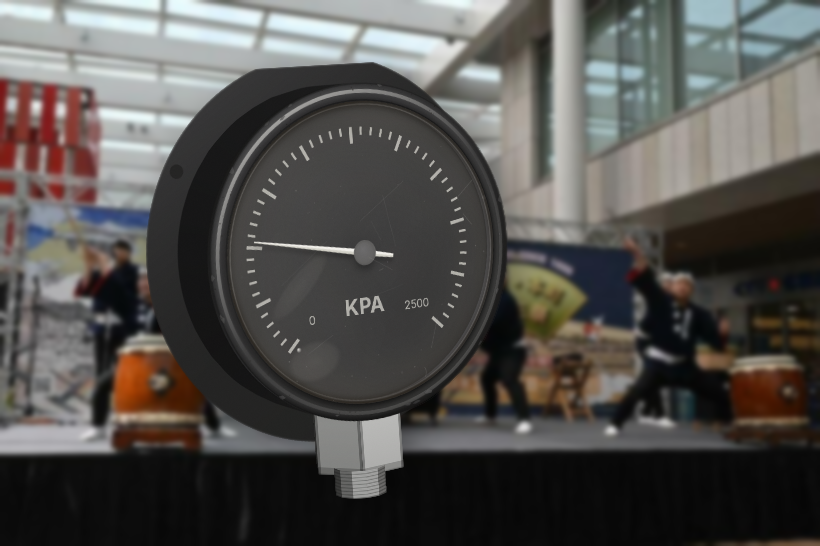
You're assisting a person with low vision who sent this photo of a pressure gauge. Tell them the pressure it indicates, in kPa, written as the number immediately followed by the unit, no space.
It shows 525kPa
